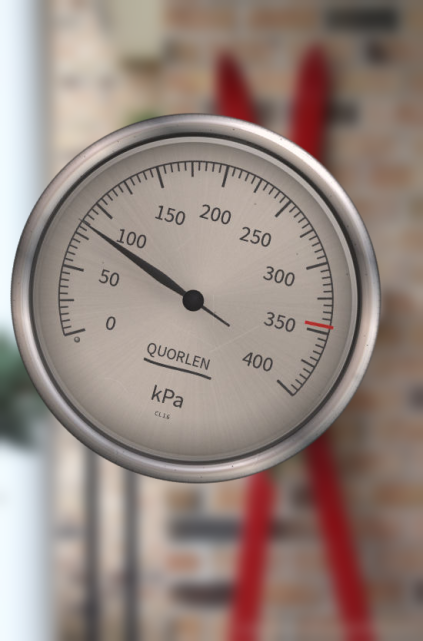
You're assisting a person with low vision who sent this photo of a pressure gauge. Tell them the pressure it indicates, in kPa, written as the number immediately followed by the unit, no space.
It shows 85kPa
